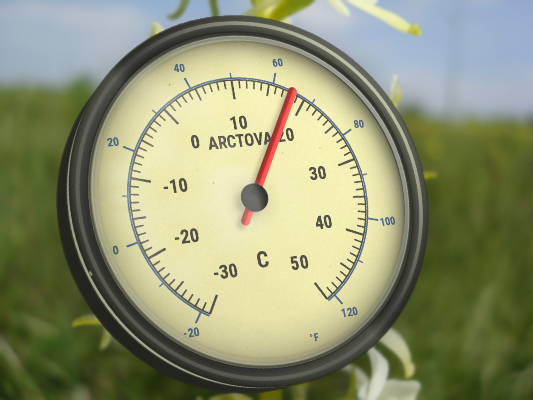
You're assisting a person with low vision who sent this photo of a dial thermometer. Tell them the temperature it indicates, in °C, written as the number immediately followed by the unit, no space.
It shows 18°C
